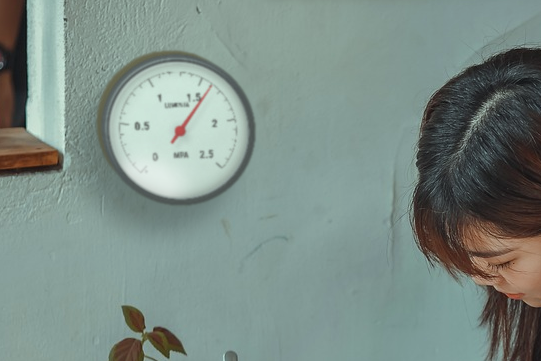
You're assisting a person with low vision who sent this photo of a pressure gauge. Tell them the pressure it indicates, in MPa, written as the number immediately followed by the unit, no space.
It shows 1.6MPa
